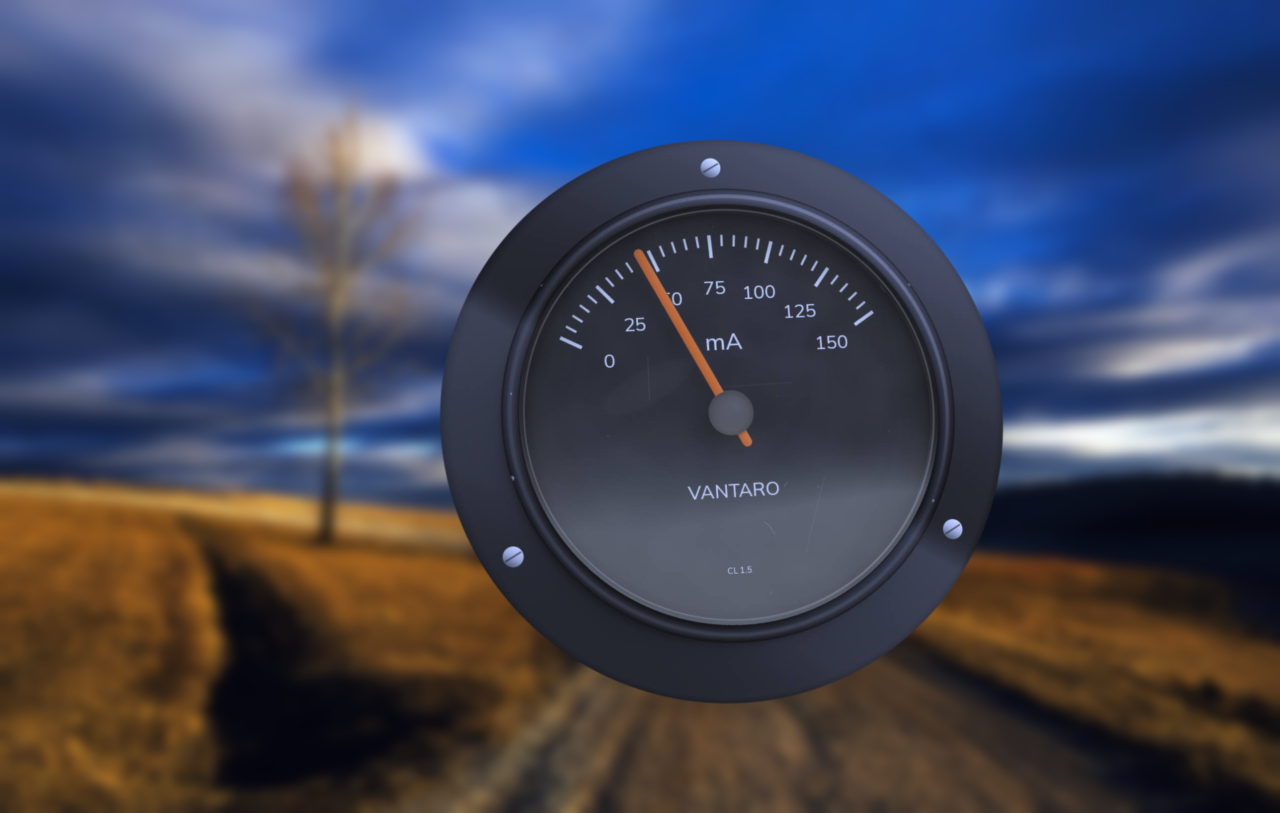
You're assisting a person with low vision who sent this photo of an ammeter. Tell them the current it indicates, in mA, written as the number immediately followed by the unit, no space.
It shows 45mA
